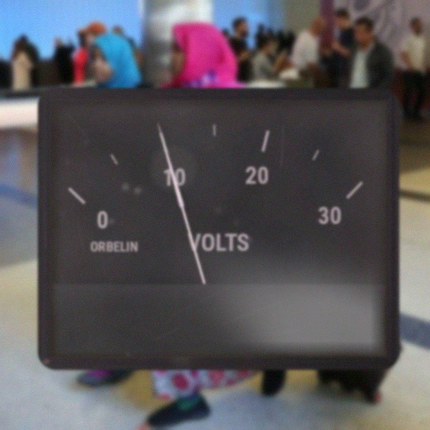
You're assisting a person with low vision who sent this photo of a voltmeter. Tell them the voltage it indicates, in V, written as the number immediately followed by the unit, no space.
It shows 10V
